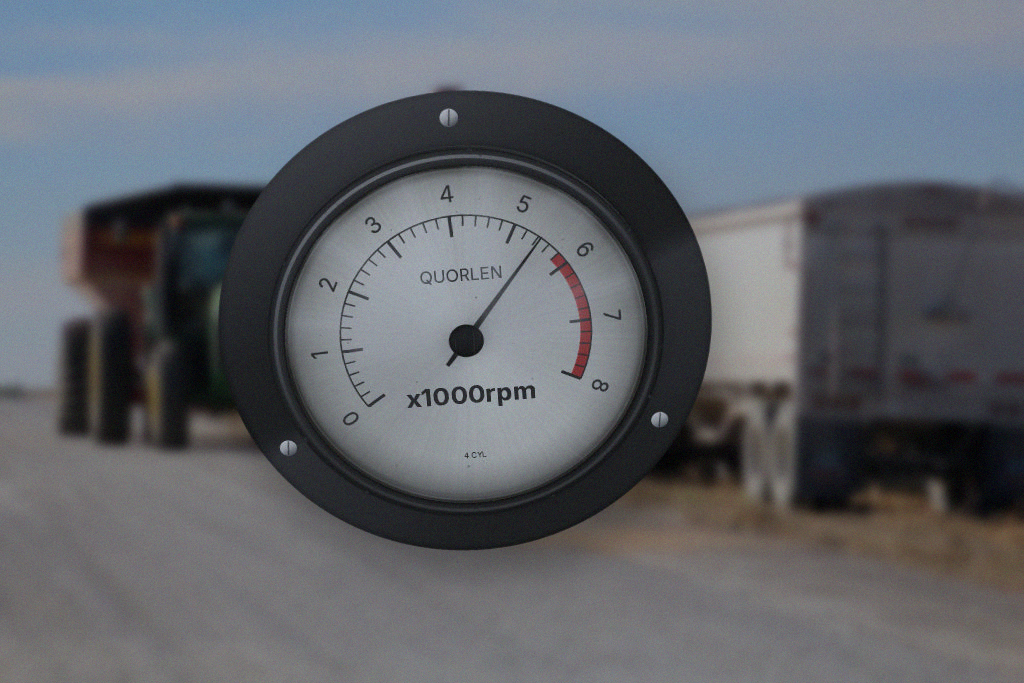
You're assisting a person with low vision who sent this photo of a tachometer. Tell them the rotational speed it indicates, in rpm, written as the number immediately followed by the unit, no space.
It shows 5400rpm
